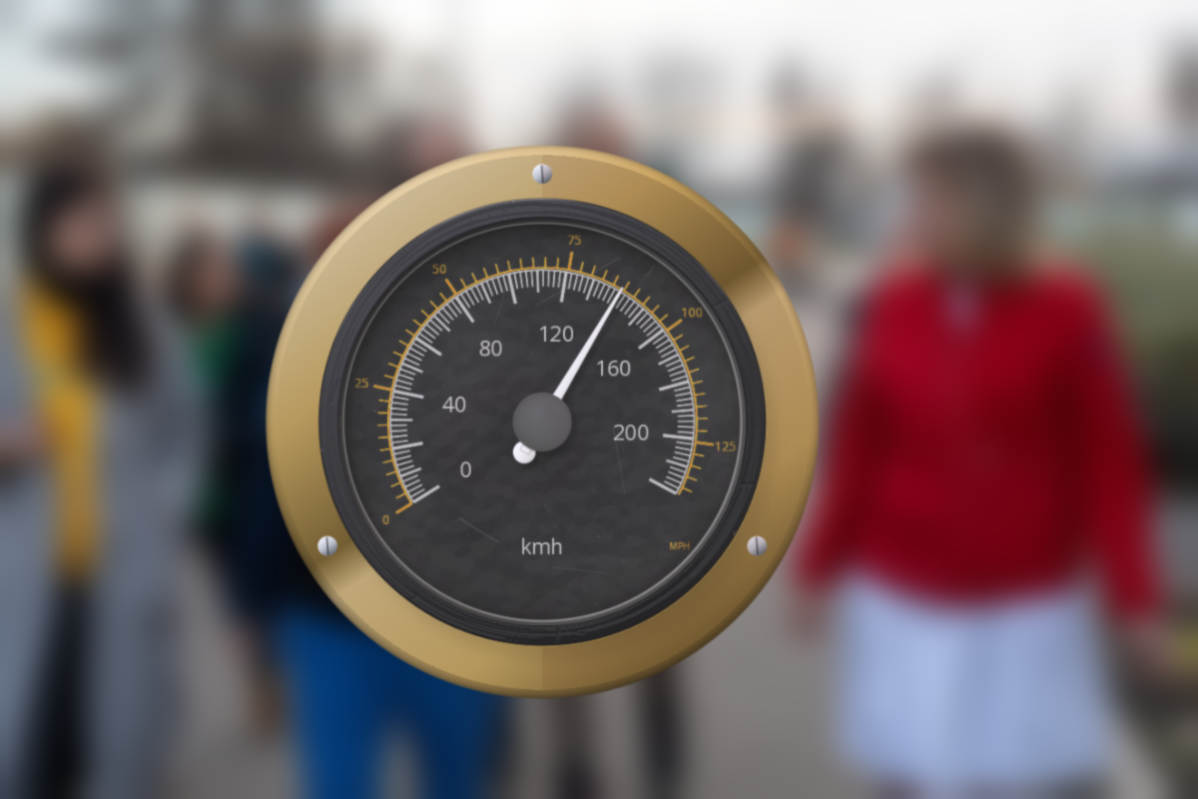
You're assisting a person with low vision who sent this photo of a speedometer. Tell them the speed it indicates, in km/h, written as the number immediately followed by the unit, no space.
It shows 140km/h
